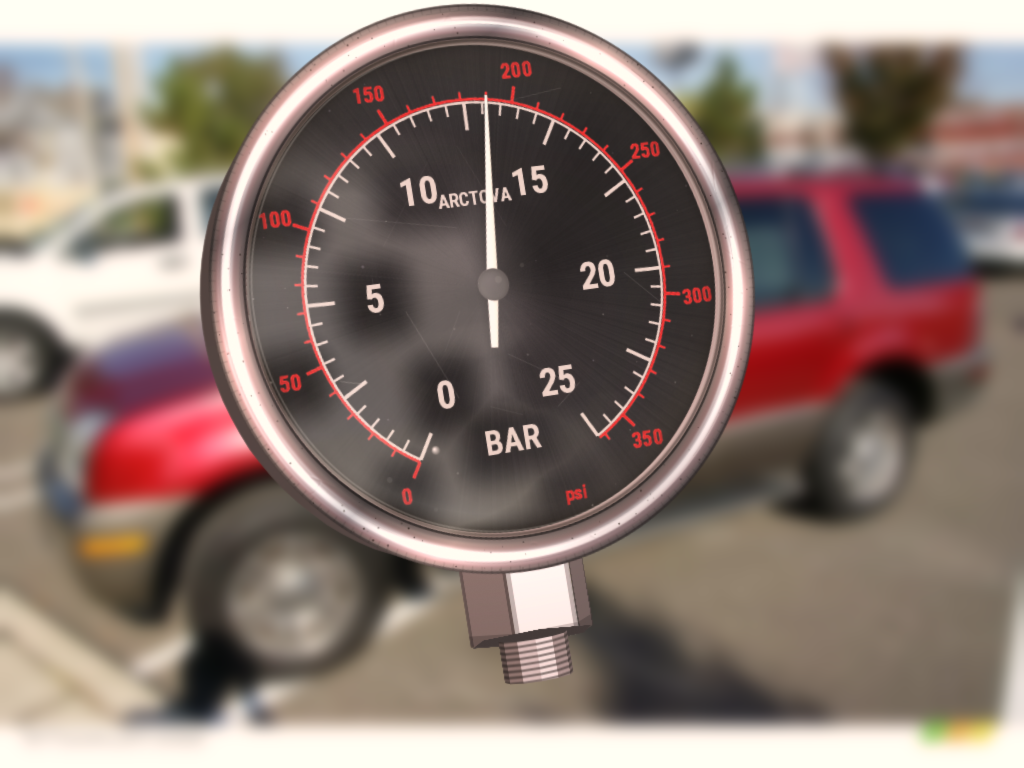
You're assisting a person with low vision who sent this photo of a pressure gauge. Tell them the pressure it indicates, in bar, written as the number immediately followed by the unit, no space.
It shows 13bar
